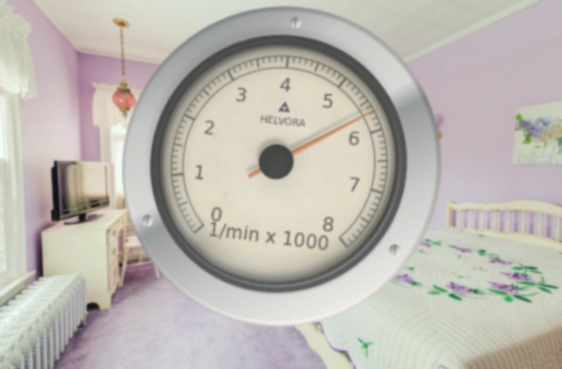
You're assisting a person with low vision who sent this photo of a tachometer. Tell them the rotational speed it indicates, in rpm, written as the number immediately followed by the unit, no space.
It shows 5700rpm
